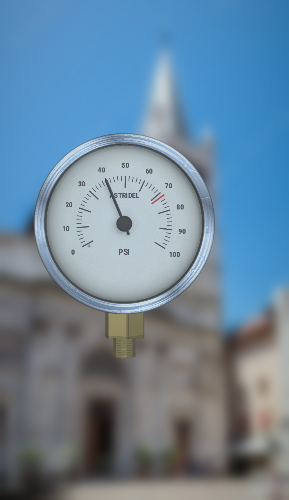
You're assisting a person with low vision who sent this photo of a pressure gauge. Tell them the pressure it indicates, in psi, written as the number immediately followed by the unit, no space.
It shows 40psi
